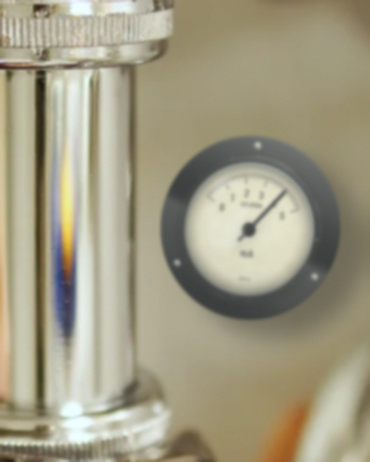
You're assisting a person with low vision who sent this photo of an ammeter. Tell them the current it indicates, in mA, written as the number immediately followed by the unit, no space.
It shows 4mA
